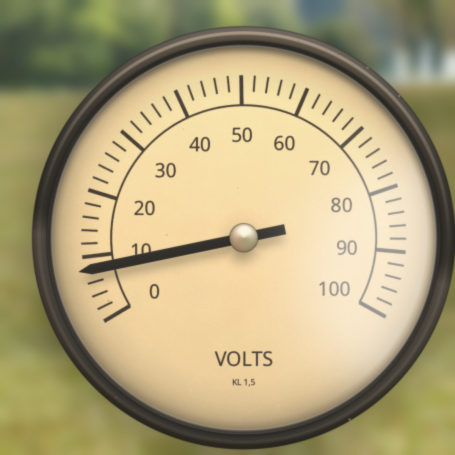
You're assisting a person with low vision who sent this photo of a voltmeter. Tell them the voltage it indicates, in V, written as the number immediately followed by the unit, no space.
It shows 8V
